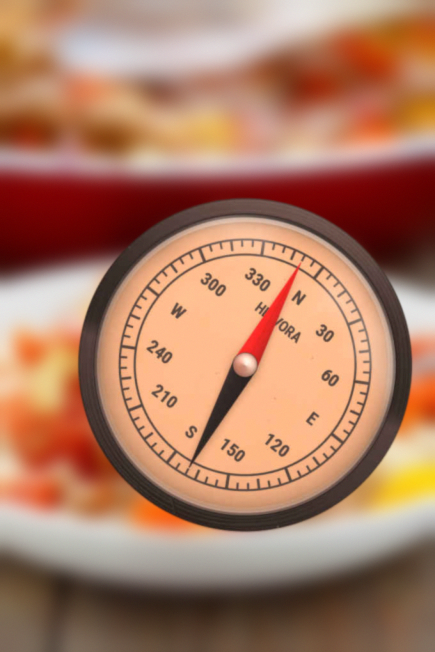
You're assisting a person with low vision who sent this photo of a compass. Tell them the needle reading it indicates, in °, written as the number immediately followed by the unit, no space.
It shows 350°
